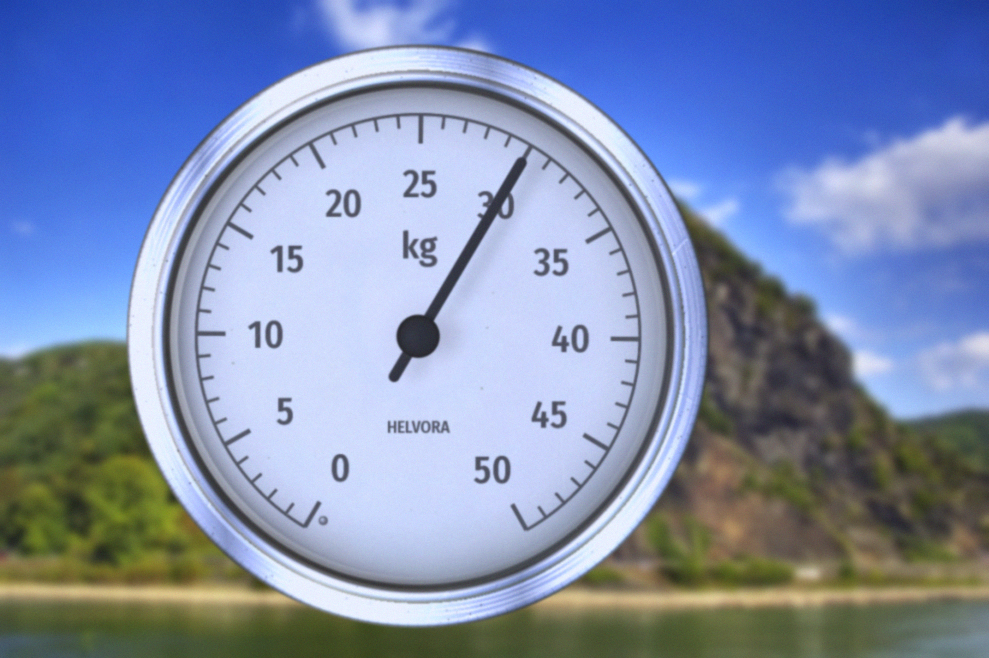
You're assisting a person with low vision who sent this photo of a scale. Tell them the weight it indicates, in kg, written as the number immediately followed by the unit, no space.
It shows 30kg
